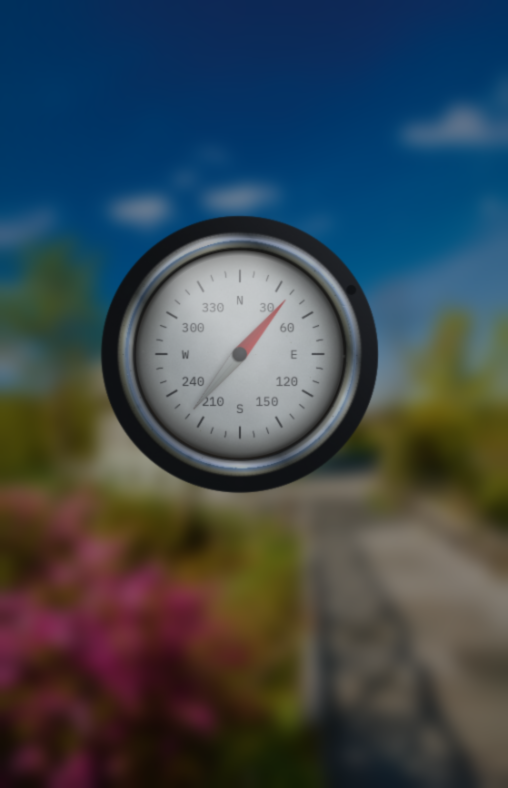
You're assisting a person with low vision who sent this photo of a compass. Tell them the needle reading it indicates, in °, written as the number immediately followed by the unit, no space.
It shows 40°
